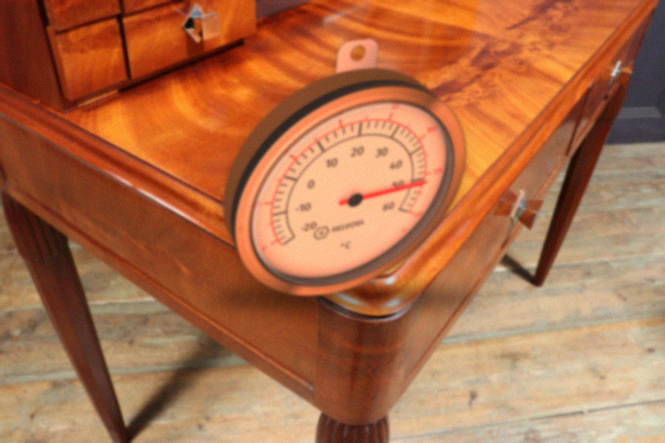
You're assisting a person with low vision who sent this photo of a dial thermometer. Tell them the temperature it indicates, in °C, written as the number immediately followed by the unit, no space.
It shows 50°C
